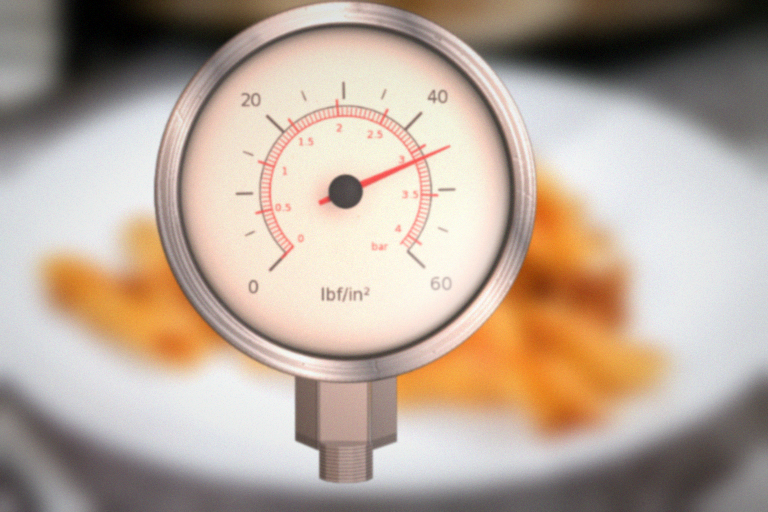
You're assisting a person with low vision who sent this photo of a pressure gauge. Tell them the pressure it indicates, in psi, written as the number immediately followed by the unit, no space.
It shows 45psi
